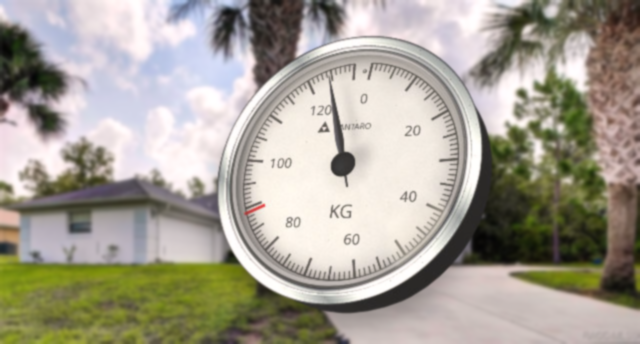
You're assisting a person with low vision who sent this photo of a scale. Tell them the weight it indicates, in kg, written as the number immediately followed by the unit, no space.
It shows 125kg
